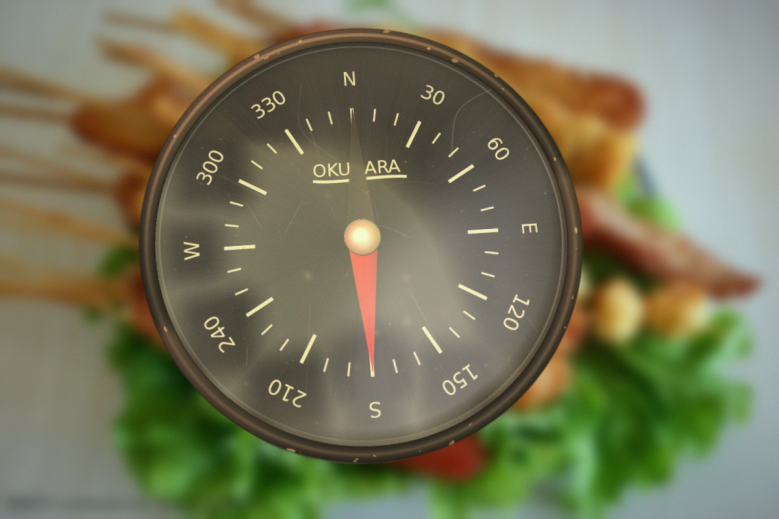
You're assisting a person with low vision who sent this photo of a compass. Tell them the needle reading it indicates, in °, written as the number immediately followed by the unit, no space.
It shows 180°
